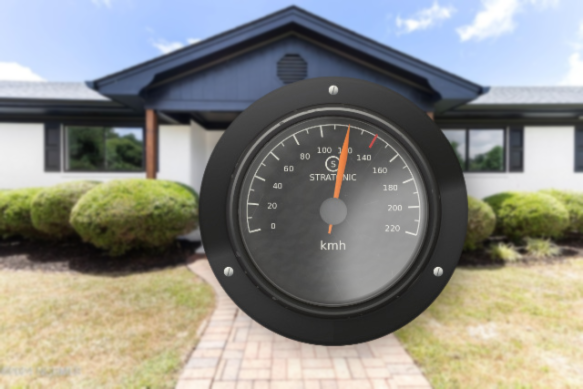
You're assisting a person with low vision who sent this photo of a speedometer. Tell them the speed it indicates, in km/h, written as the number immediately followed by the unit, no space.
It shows 120km/h
